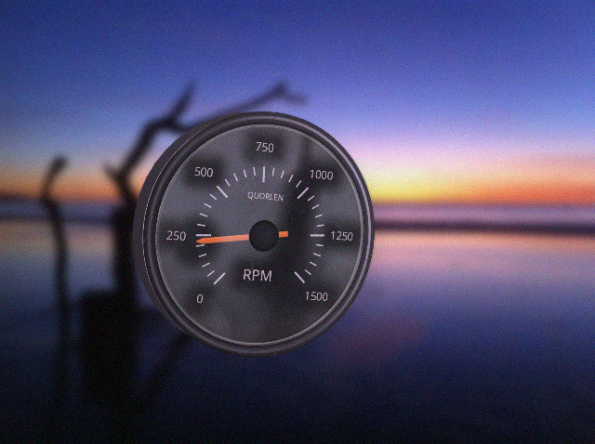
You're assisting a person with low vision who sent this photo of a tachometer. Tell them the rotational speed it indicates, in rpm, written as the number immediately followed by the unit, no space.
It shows 225rpm
